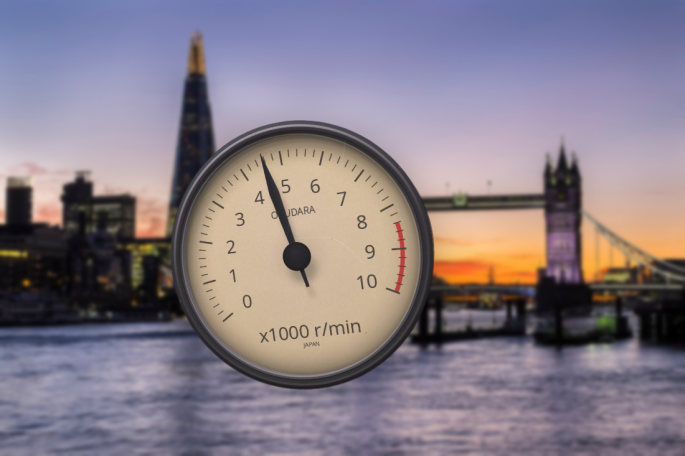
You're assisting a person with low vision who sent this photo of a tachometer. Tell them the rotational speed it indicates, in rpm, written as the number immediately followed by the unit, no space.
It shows 4600rpm
